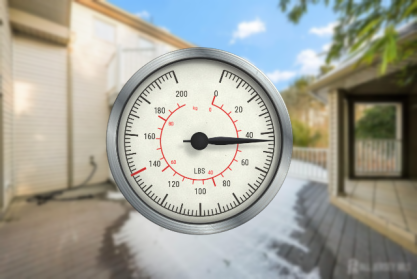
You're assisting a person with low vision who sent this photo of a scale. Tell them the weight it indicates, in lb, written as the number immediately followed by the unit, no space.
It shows 44lb
